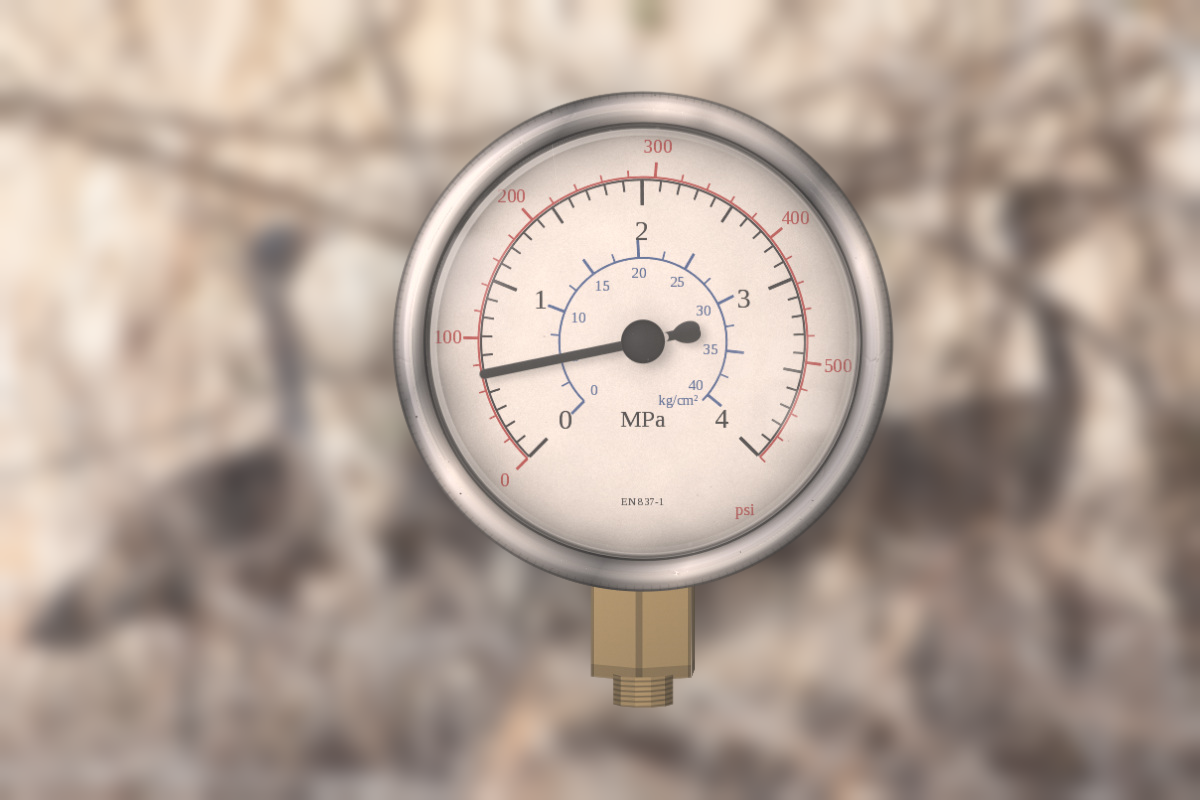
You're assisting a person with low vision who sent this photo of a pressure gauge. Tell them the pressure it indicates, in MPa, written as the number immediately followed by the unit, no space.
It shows 0.5MPa
